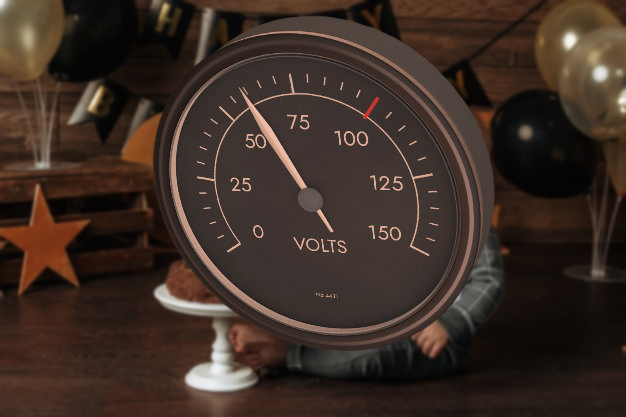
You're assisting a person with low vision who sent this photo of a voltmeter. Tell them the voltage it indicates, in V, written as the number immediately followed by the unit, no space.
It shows 60V
